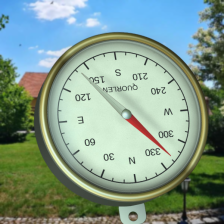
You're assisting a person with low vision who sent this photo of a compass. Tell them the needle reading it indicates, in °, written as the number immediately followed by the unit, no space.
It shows 320°
